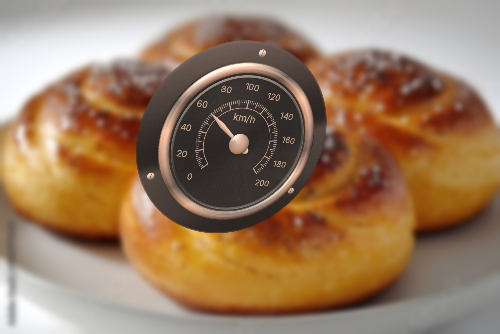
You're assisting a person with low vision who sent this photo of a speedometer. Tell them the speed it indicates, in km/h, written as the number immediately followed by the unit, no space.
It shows 60km/h
